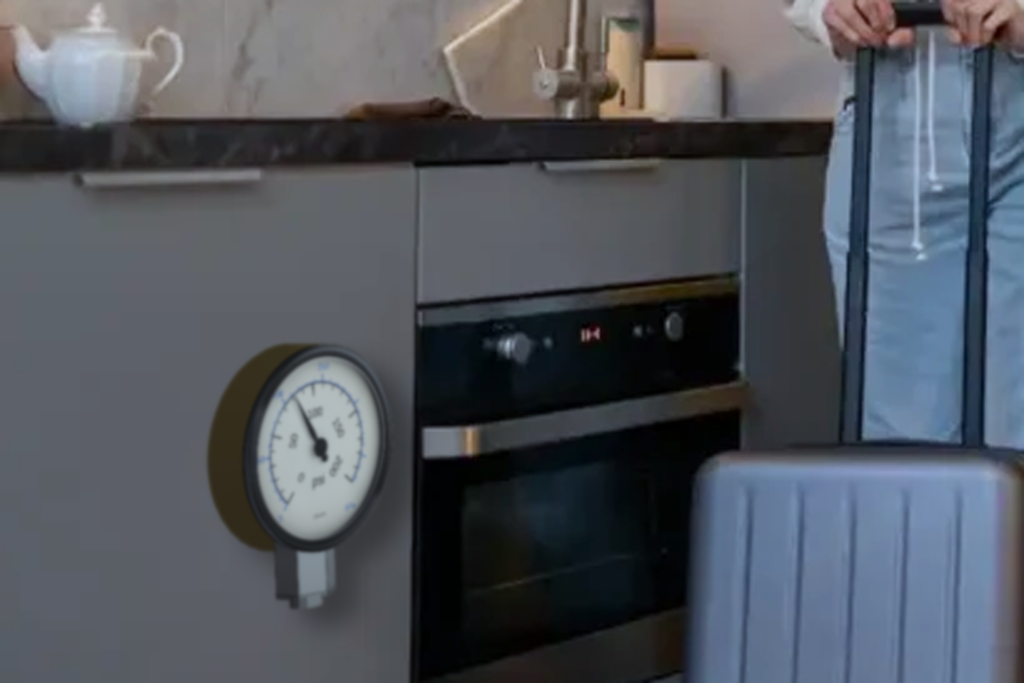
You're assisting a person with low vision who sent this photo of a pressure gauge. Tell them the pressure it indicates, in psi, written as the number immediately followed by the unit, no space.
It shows 80psi
